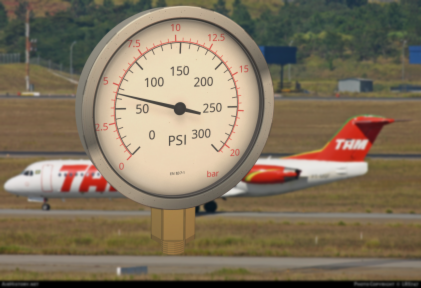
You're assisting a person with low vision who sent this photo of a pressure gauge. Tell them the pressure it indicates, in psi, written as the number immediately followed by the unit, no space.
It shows 65psi
